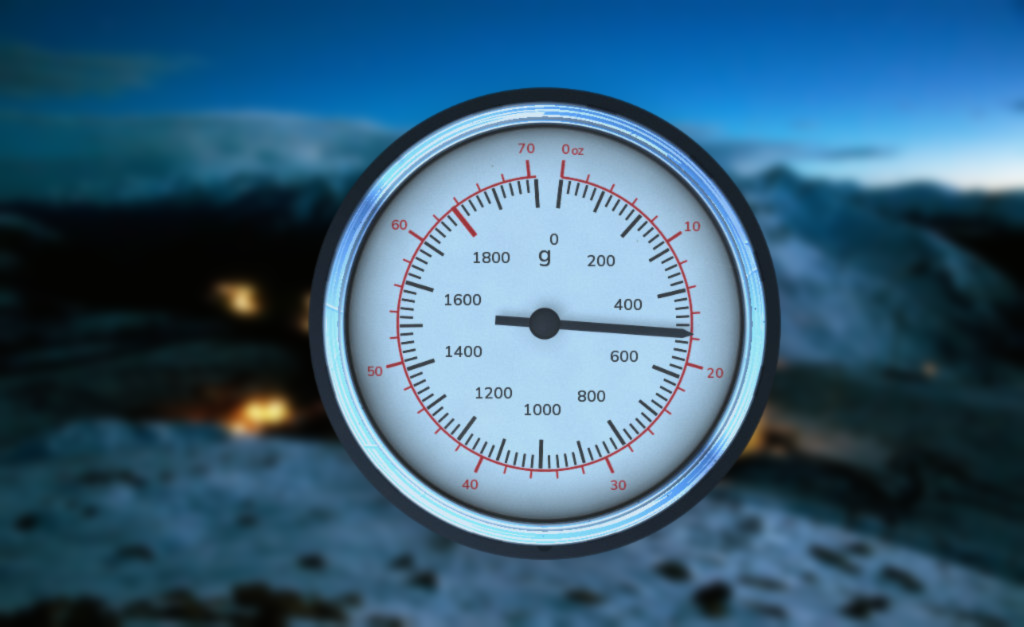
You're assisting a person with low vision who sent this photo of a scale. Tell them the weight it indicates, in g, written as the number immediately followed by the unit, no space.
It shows 500g
